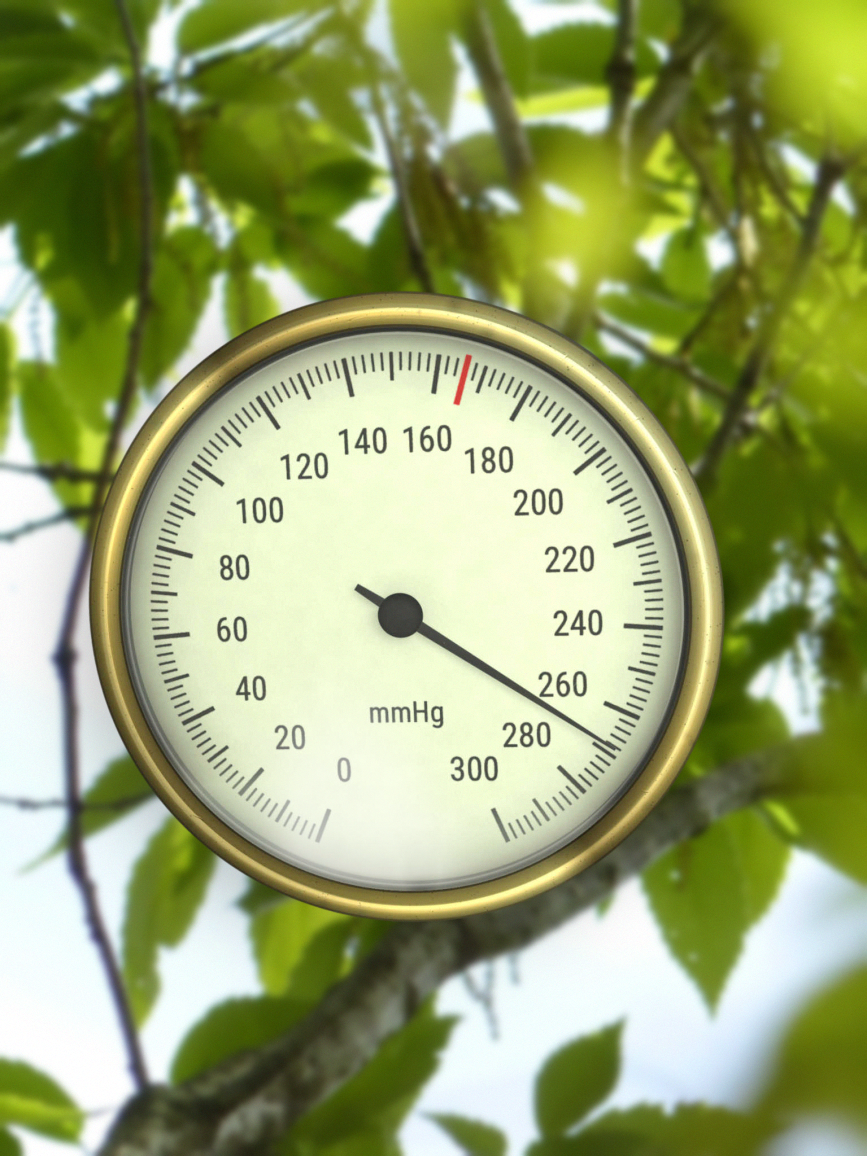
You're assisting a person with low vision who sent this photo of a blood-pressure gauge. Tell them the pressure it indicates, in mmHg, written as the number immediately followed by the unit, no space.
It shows 268mmHg
